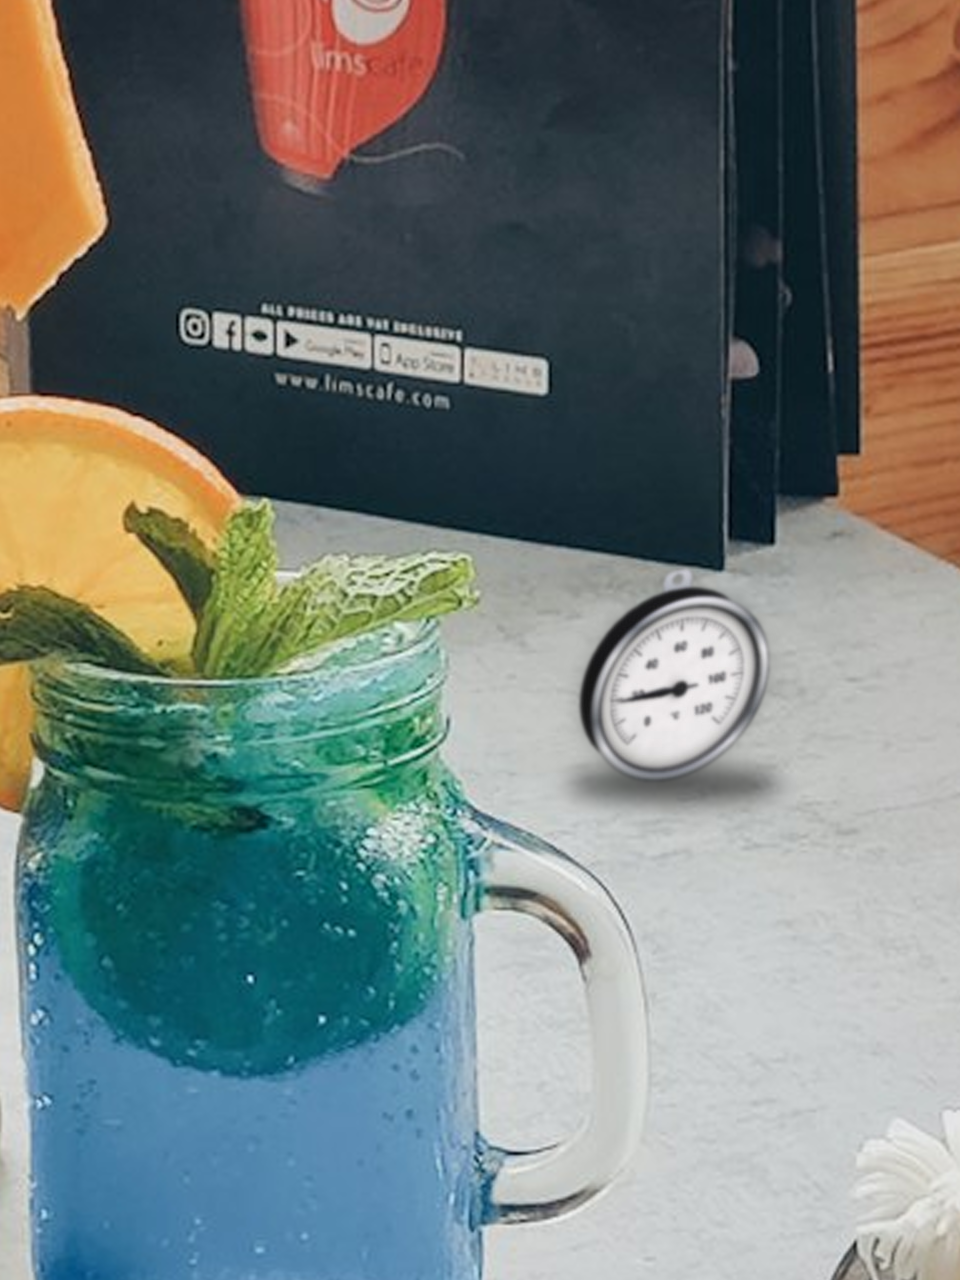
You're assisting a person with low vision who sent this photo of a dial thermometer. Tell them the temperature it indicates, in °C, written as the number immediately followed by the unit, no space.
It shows 20°C
